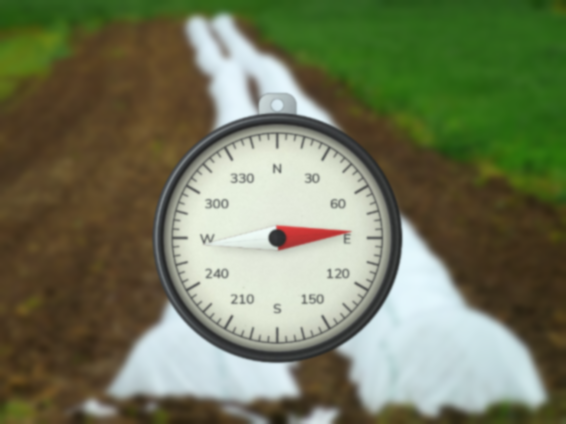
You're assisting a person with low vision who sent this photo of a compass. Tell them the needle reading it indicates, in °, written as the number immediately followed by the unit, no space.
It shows 85°
